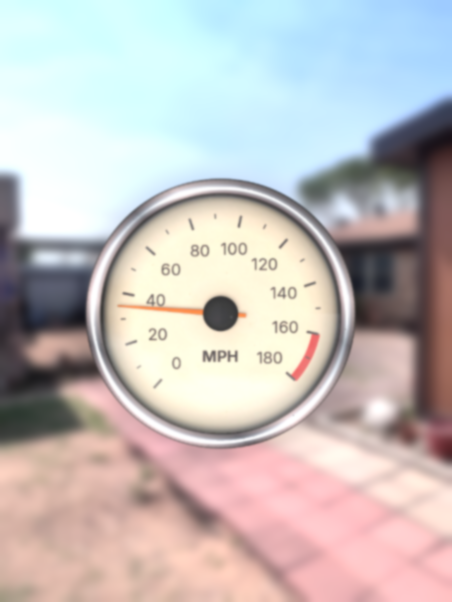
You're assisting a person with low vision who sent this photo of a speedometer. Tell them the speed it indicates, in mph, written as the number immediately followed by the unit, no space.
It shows 35mph
